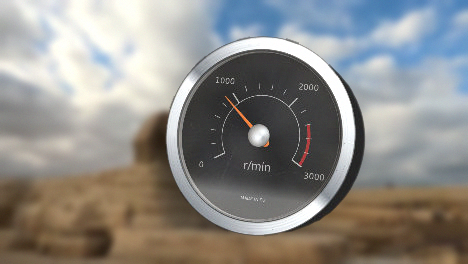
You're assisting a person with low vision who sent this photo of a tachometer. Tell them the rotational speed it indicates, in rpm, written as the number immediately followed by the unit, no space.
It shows 900rpm
